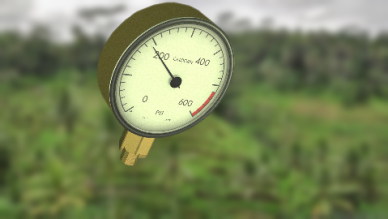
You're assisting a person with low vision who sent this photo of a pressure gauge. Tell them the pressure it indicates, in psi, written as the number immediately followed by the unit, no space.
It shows 190psi
